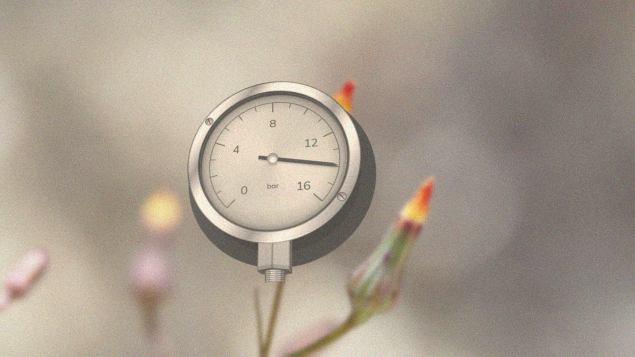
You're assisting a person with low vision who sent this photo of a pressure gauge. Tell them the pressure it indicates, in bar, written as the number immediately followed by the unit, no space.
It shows 14bar
